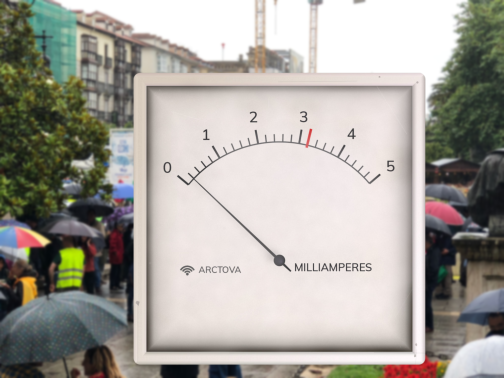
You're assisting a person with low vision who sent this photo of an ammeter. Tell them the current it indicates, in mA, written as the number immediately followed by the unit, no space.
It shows 0.2mA
